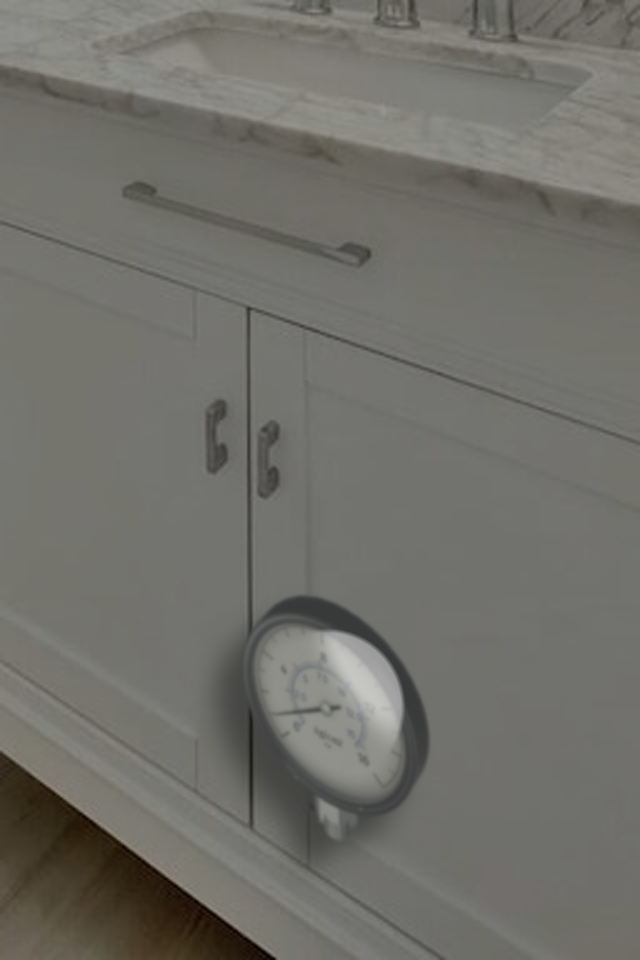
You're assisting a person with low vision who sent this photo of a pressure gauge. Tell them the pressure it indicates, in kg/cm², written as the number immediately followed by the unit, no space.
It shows 1kg/cm²
